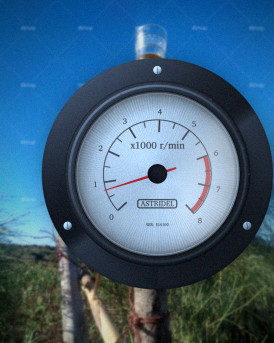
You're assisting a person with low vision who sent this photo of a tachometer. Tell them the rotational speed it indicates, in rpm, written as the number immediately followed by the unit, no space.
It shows 750rpm
